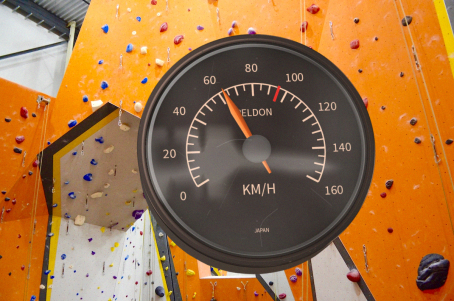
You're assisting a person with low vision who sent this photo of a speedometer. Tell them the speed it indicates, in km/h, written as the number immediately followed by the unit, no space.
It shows 62.5km/h
